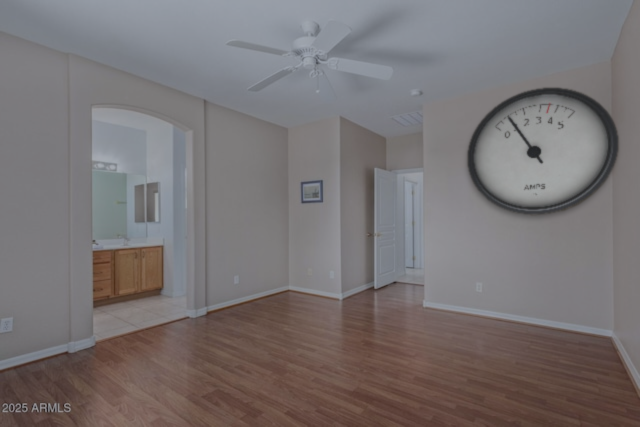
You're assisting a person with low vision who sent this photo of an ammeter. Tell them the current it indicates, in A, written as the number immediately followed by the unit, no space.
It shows 1A
